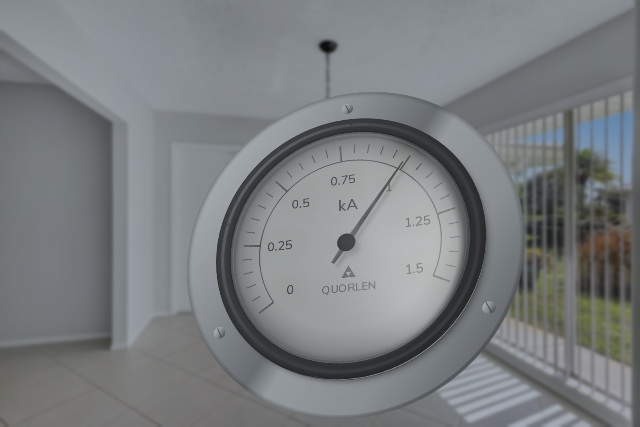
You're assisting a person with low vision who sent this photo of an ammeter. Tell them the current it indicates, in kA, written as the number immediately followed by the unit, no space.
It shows 1kA
